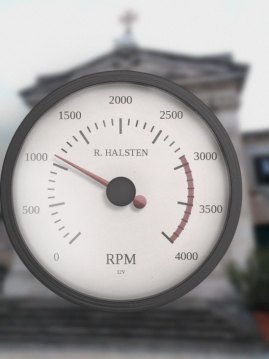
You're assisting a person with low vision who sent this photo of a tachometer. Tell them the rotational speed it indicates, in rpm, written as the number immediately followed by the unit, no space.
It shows 1100rpm
